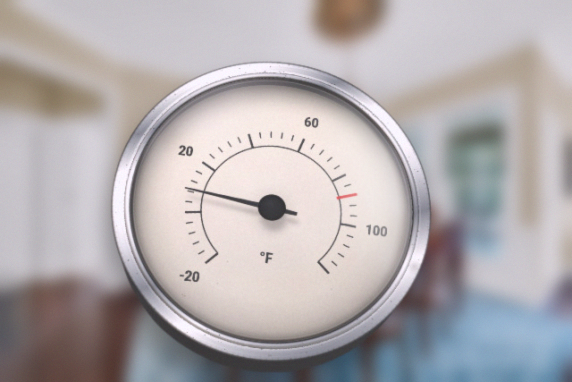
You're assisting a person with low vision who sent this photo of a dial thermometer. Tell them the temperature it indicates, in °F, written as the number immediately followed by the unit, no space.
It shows 8°F
